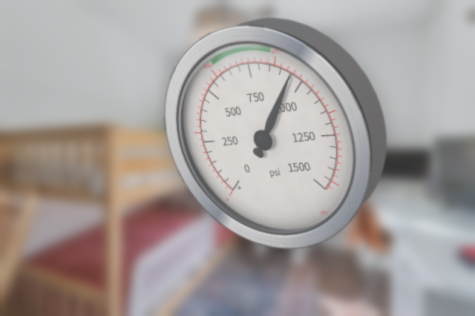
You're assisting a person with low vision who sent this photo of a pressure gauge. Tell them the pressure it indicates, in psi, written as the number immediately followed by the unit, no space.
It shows 950psi
